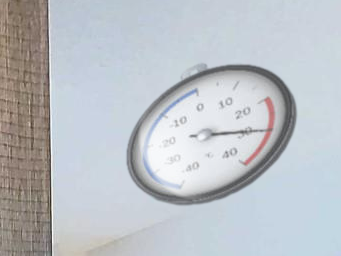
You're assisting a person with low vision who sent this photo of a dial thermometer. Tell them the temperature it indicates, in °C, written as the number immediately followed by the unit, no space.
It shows 30°C
